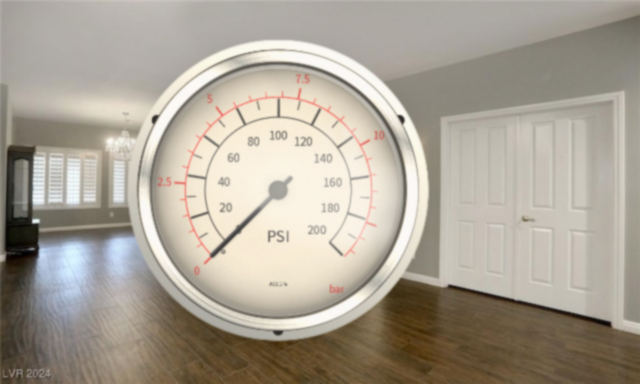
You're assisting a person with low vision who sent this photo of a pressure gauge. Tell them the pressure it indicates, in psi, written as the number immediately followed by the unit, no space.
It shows 0psi
